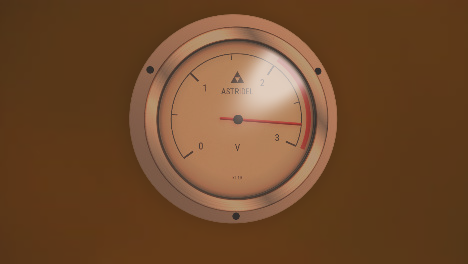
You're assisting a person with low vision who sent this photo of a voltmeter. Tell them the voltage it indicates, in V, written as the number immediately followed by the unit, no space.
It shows 2.75V
